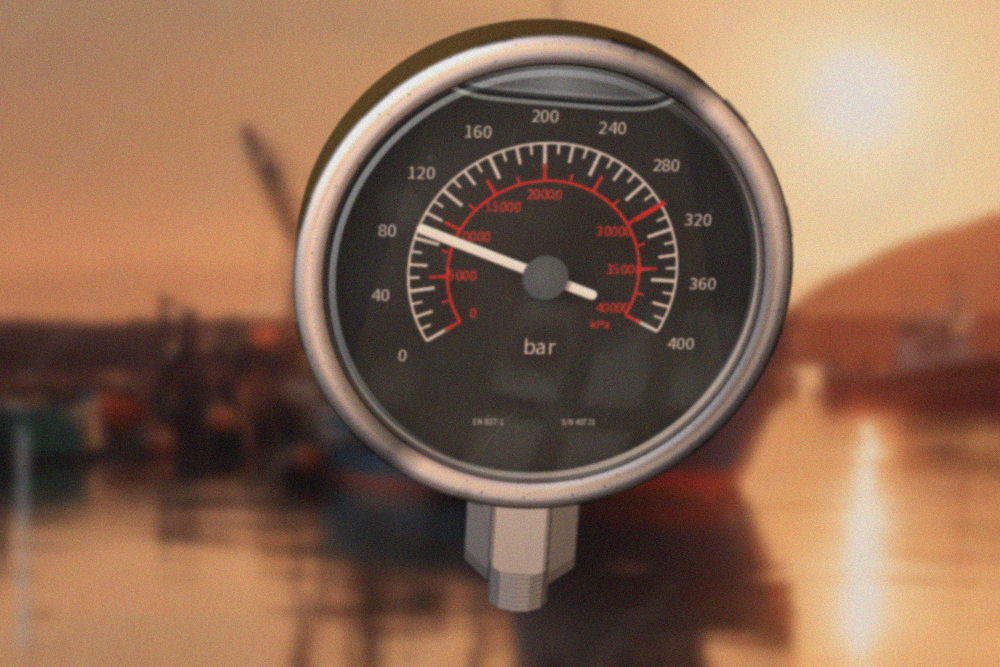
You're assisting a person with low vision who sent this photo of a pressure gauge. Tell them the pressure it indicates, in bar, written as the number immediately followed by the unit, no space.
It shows 90bar
